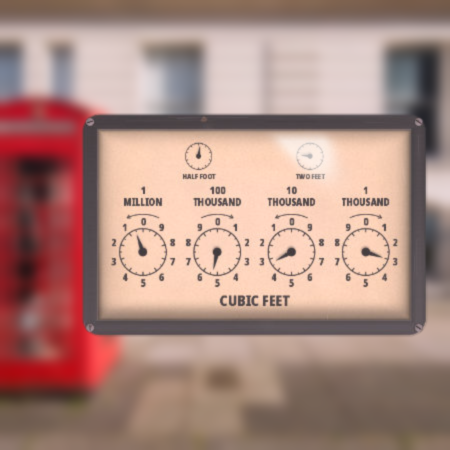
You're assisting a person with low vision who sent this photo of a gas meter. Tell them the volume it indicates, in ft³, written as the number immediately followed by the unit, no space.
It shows 53300ft³
